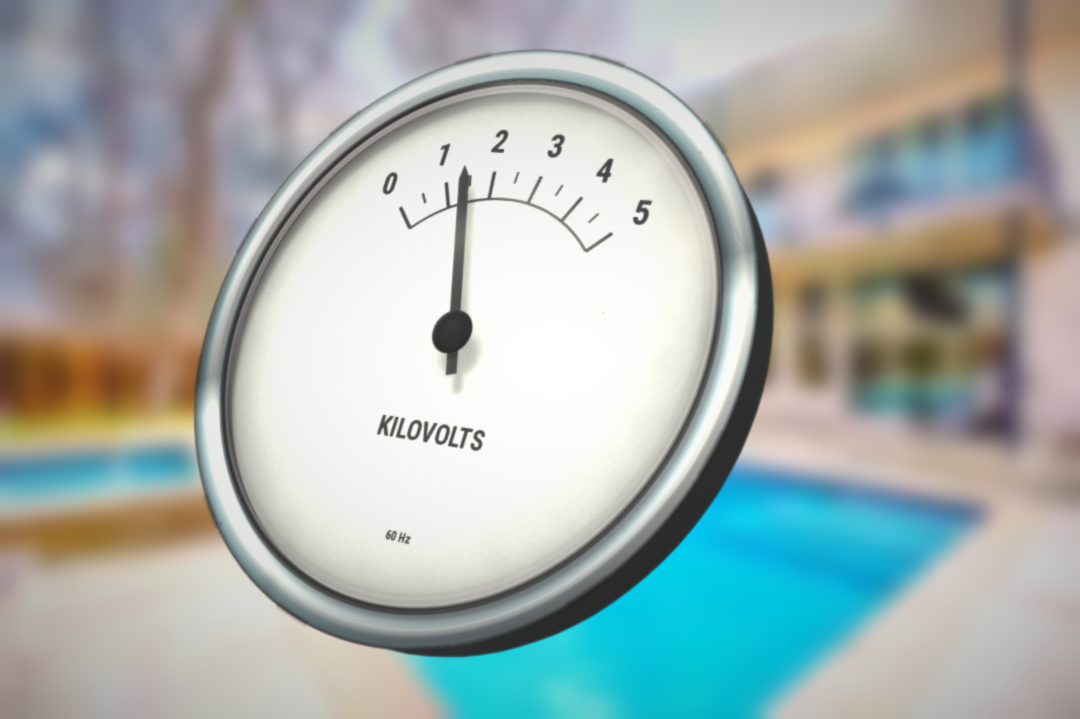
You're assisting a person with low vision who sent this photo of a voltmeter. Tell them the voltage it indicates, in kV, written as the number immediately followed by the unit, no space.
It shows 1.5kV
